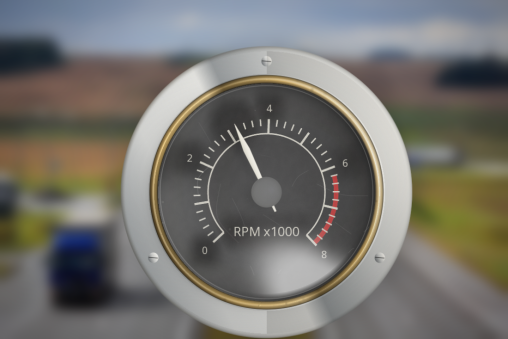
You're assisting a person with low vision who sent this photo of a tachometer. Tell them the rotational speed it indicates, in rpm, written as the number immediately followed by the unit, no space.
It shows 3200rpm
